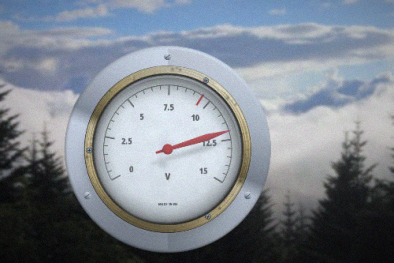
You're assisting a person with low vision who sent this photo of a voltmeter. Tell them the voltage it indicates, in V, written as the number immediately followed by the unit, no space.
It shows 12V
